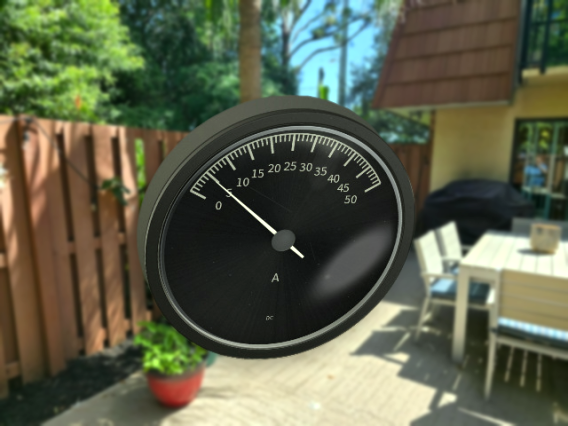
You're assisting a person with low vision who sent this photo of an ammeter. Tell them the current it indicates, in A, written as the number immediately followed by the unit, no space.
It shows 5A
